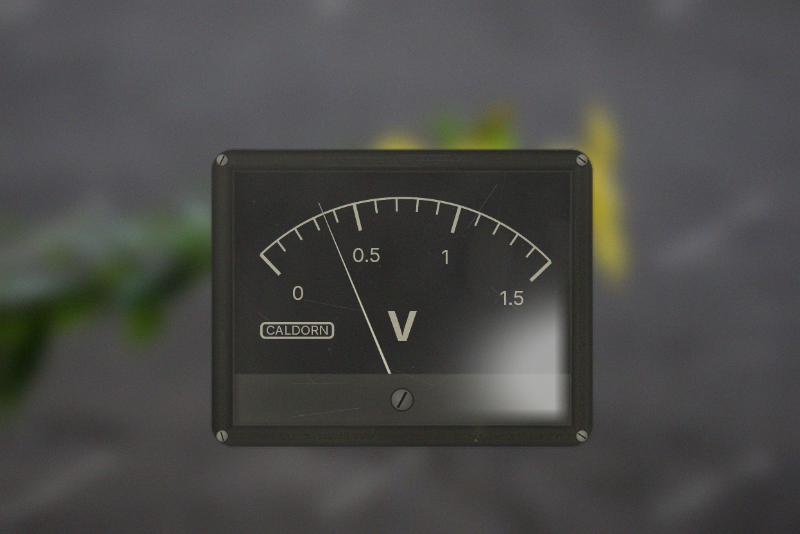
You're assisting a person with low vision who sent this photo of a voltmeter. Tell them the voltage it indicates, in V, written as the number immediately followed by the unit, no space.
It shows 0.35V
